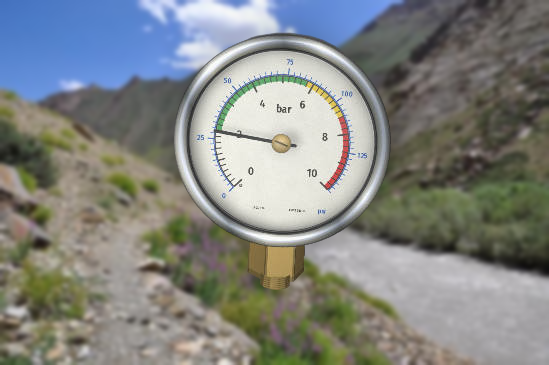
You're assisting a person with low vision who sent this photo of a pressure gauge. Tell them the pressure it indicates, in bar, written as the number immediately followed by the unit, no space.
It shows 2bar
